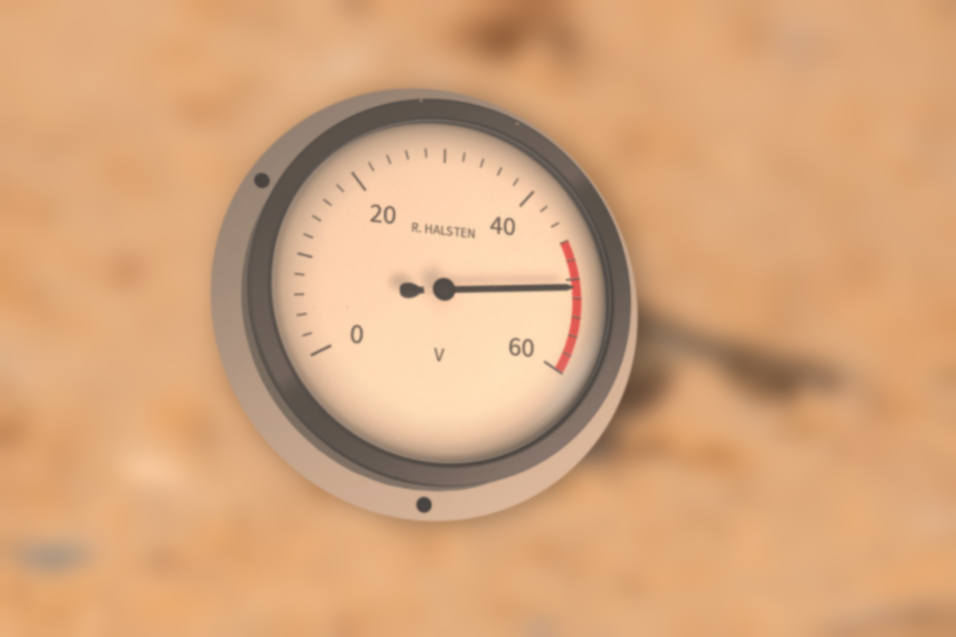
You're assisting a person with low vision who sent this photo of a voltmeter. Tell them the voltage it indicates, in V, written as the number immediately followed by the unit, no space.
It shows 51V
